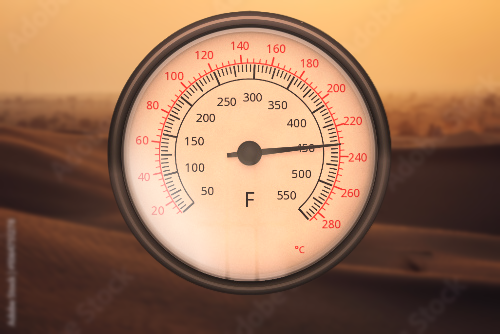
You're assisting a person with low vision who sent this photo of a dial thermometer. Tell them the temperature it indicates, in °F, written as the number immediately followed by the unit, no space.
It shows 450°F
